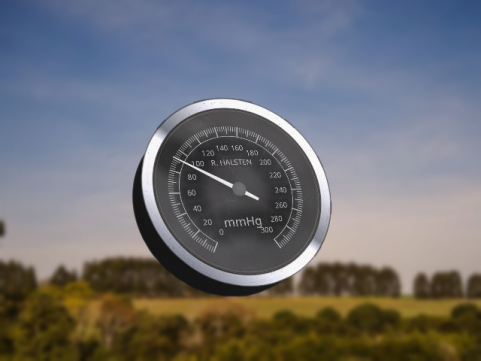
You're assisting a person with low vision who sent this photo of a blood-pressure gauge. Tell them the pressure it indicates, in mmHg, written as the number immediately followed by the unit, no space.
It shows 90mmHg
